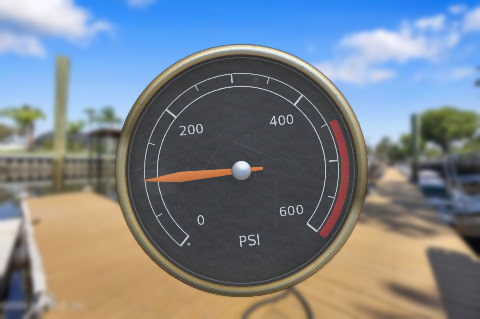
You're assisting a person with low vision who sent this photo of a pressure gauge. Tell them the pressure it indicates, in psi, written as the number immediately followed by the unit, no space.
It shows 100psi
